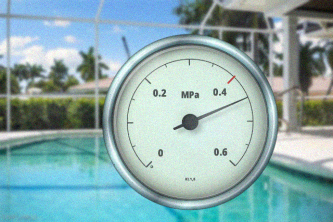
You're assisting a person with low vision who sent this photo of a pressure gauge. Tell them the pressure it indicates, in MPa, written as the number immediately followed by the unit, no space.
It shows 0.45MPa
